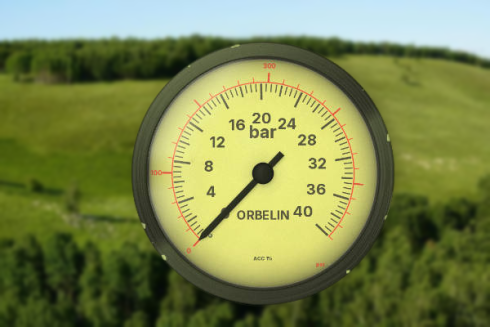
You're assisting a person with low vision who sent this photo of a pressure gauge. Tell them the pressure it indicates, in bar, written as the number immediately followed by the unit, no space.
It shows 0bar
